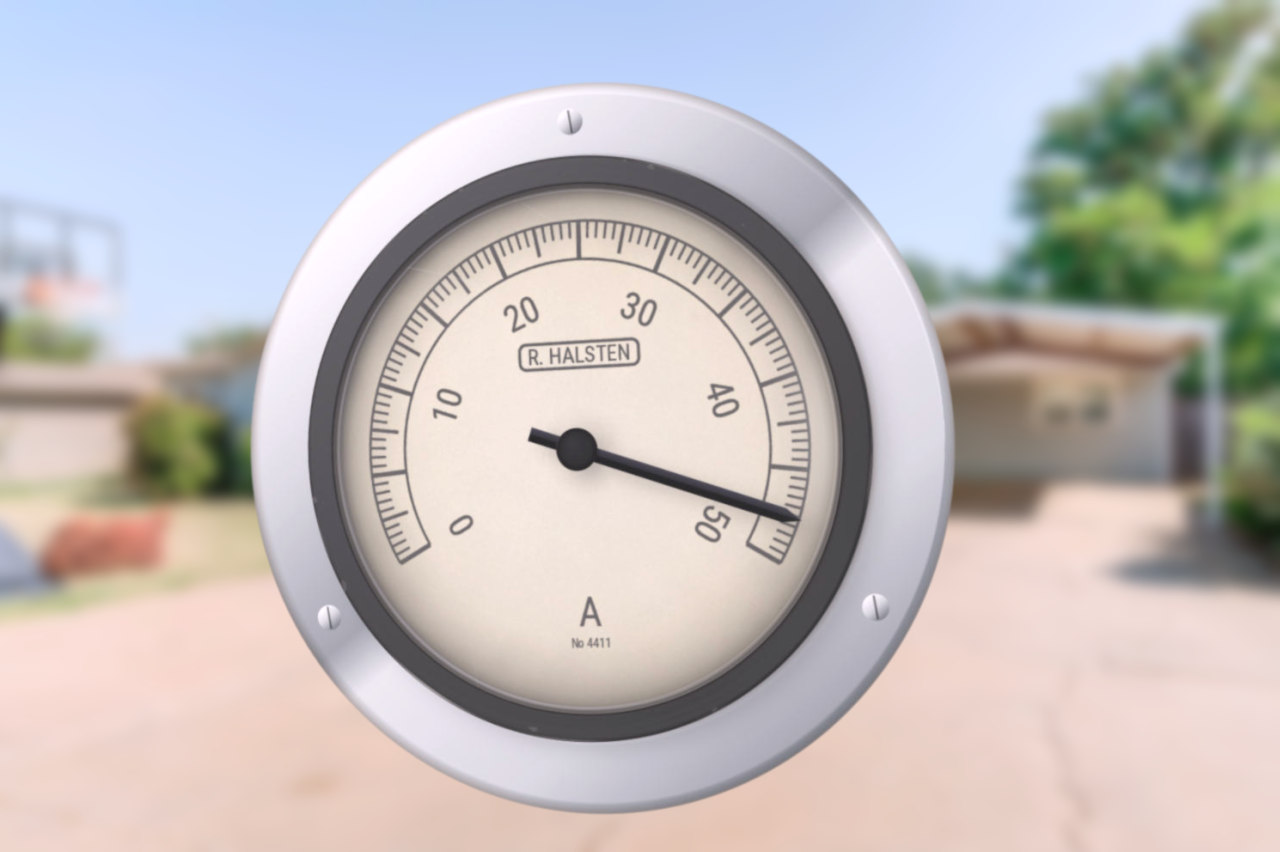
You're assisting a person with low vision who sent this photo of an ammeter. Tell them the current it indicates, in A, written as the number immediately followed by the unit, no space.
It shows 47.5A
